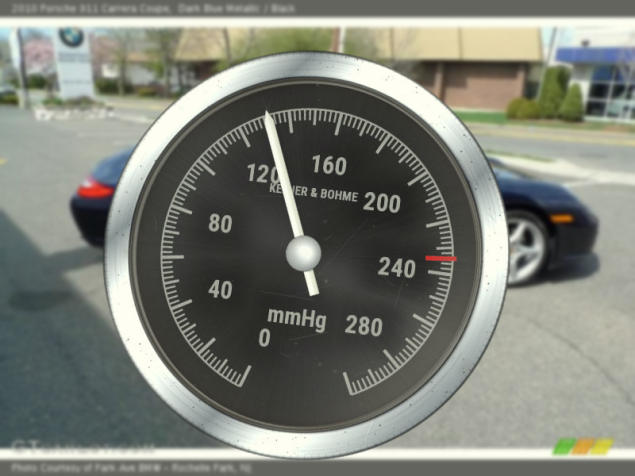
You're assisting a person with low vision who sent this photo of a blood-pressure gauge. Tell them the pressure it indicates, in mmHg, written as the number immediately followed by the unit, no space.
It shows 132mmHg
